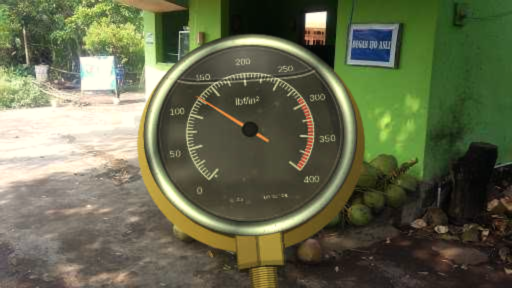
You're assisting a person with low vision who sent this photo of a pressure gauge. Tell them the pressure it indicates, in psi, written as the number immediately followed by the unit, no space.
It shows 125psi
